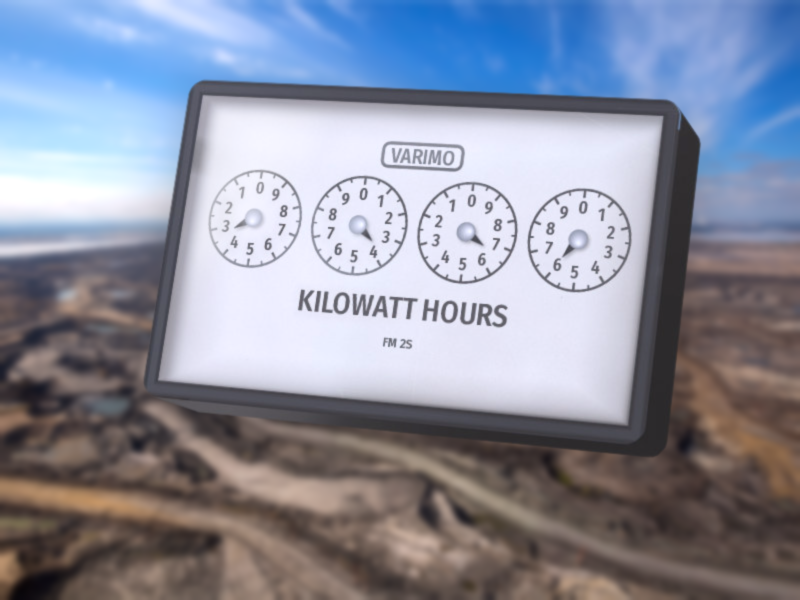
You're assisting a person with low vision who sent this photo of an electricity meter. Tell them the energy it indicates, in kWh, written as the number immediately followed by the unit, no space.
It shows 3366kWh
